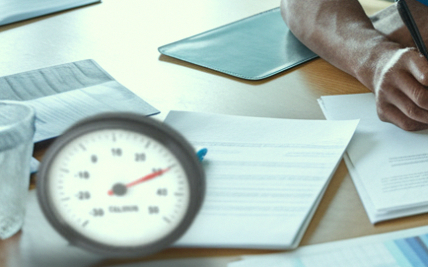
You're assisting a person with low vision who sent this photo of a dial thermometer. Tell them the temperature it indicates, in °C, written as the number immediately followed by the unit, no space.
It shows 30°C
